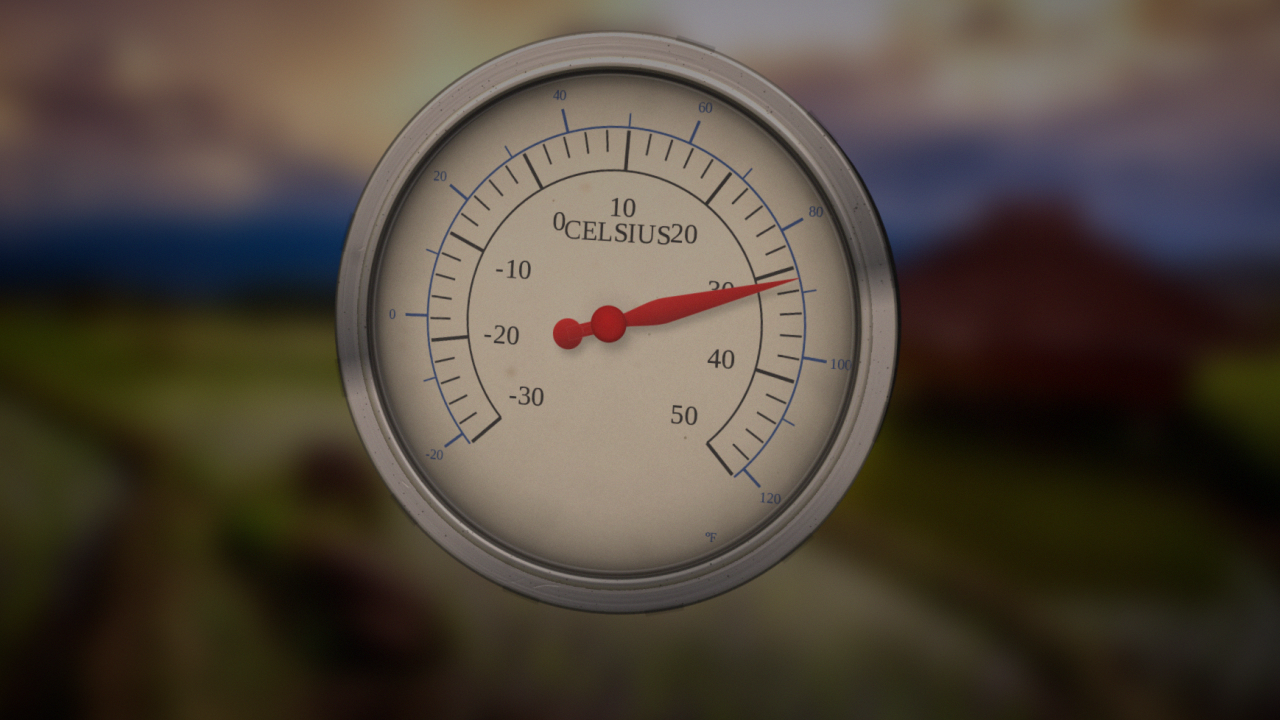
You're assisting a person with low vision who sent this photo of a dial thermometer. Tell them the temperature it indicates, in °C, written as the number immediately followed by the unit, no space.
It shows 31°C
